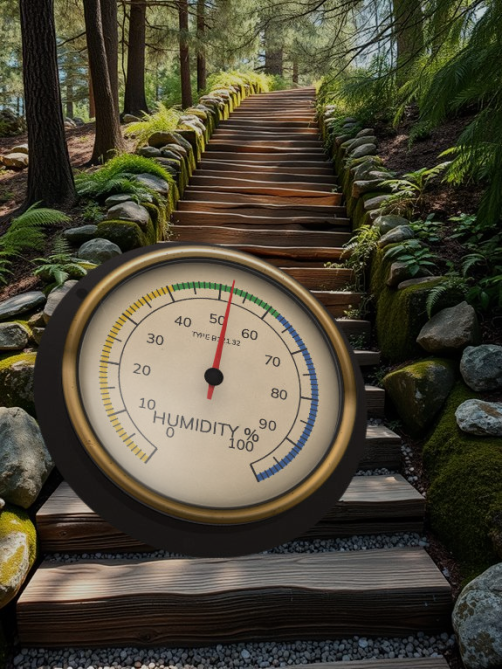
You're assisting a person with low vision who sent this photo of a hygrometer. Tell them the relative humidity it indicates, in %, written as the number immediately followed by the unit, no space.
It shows 52%
